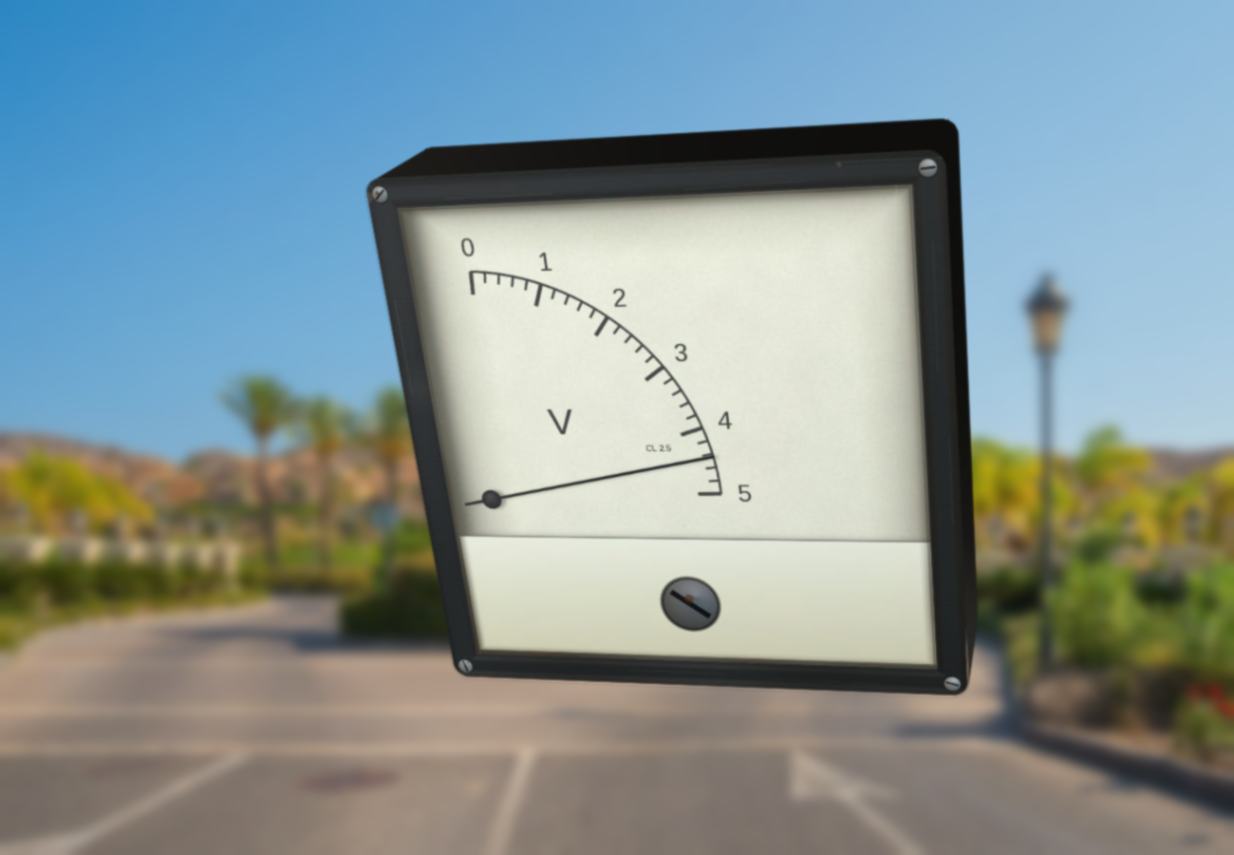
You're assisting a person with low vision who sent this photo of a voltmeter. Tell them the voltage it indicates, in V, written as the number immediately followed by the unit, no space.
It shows 4.4V
